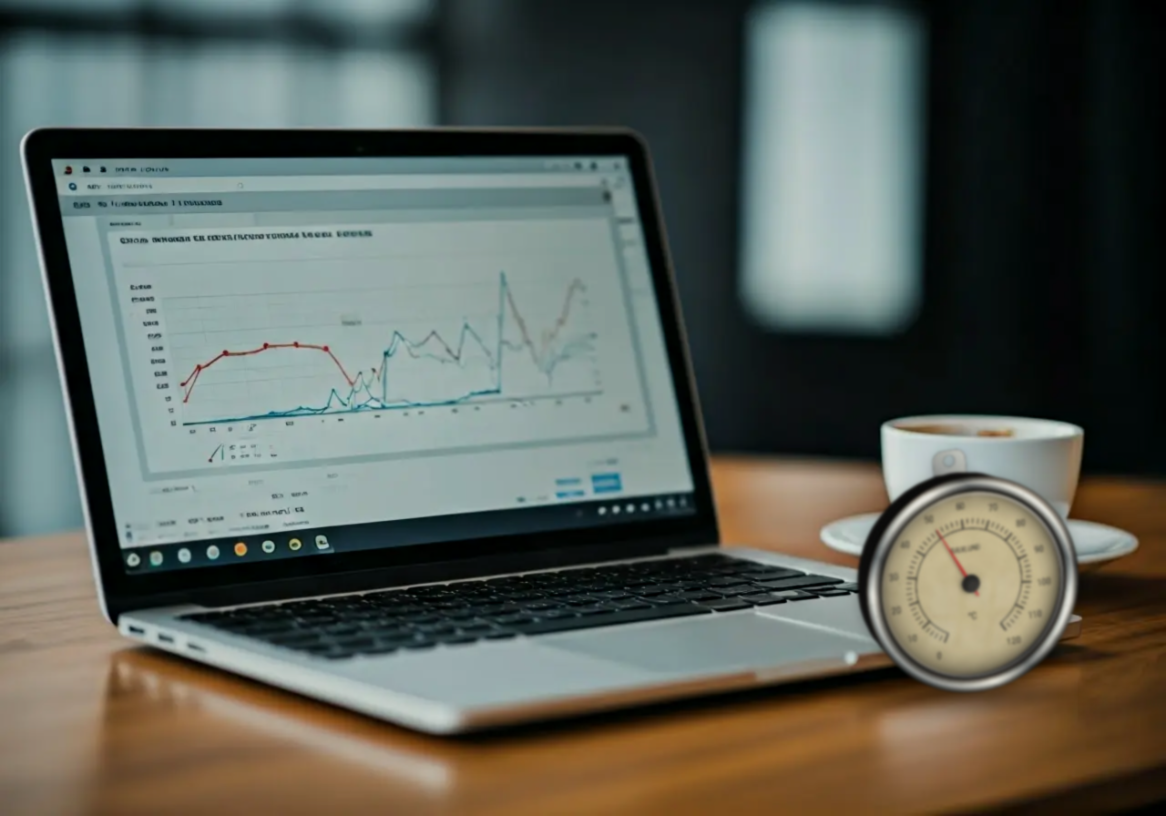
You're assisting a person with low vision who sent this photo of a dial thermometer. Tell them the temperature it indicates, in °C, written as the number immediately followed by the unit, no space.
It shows 50°C
